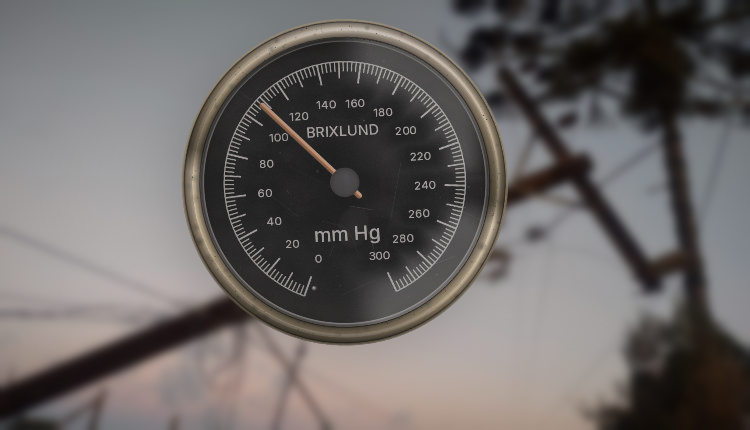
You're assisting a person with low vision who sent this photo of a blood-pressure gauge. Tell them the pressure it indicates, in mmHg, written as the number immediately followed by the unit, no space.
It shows 108mmHg
